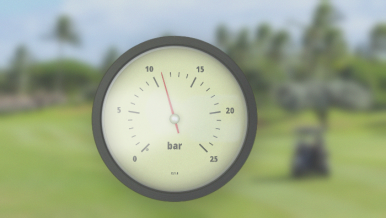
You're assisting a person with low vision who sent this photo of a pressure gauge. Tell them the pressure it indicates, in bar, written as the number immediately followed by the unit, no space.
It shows 11bar
